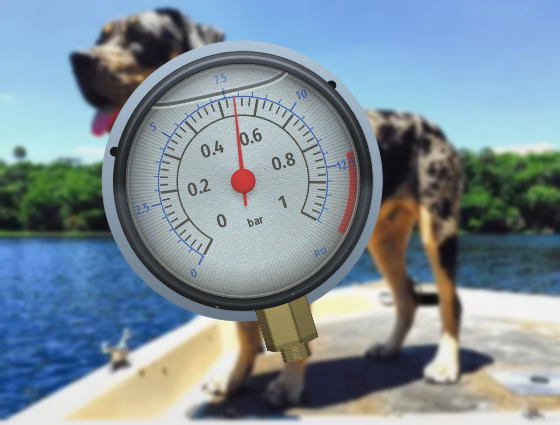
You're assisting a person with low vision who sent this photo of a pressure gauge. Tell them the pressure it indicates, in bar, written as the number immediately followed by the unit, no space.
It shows 0.54bar
